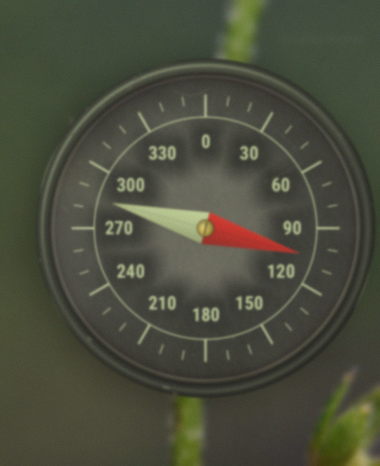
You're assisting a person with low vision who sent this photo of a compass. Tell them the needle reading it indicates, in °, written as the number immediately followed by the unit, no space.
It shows 105°
